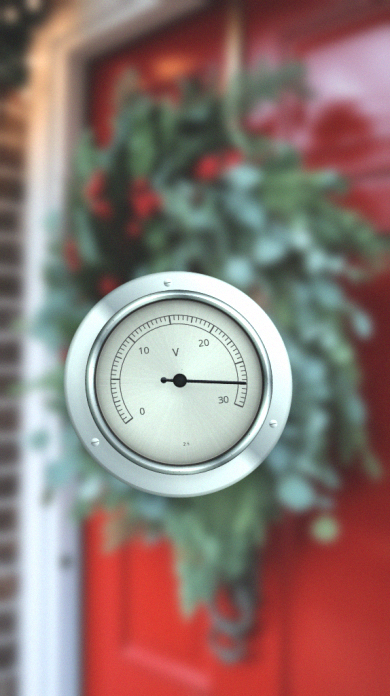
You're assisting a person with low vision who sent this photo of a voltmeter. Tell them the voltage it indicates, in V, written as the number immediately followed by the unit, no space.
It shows 27.5V
